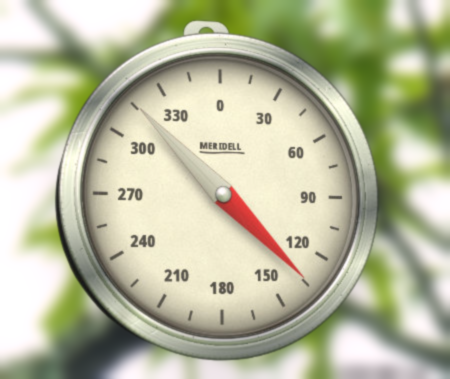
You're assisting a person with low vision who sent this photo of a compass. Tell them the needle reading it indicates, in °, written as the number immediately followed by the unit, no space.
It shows 135°
